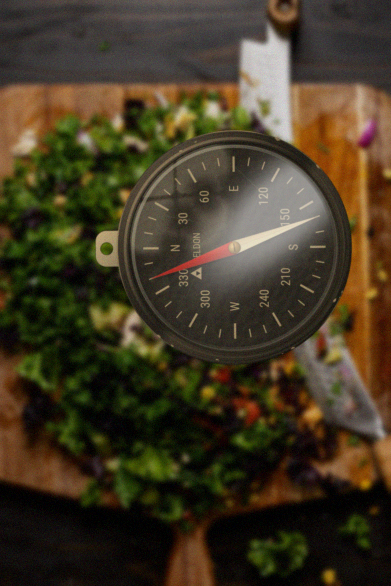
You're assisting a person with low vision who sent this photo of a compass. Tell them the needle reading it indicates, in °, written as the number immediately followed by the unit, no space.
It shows 340°
